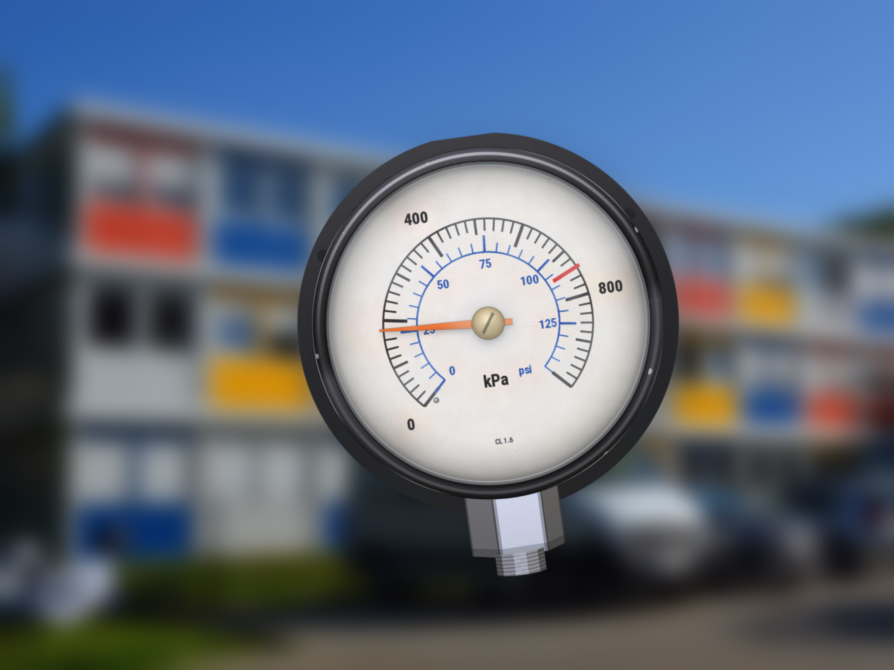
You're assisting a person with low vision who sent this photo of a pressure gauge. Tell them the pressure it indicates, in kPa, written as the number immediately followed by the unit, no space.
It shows 180kPa
